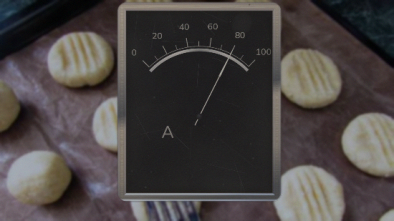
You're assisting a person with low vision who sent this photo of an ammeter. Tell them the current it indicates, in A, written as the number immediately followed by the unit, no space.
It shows 80A
